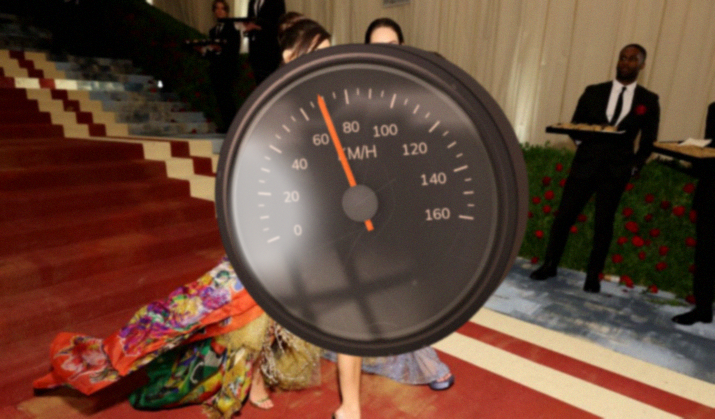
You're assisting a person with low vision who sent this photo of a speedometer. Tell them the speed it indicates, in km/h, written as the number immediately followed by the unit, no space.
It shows 70km/h
